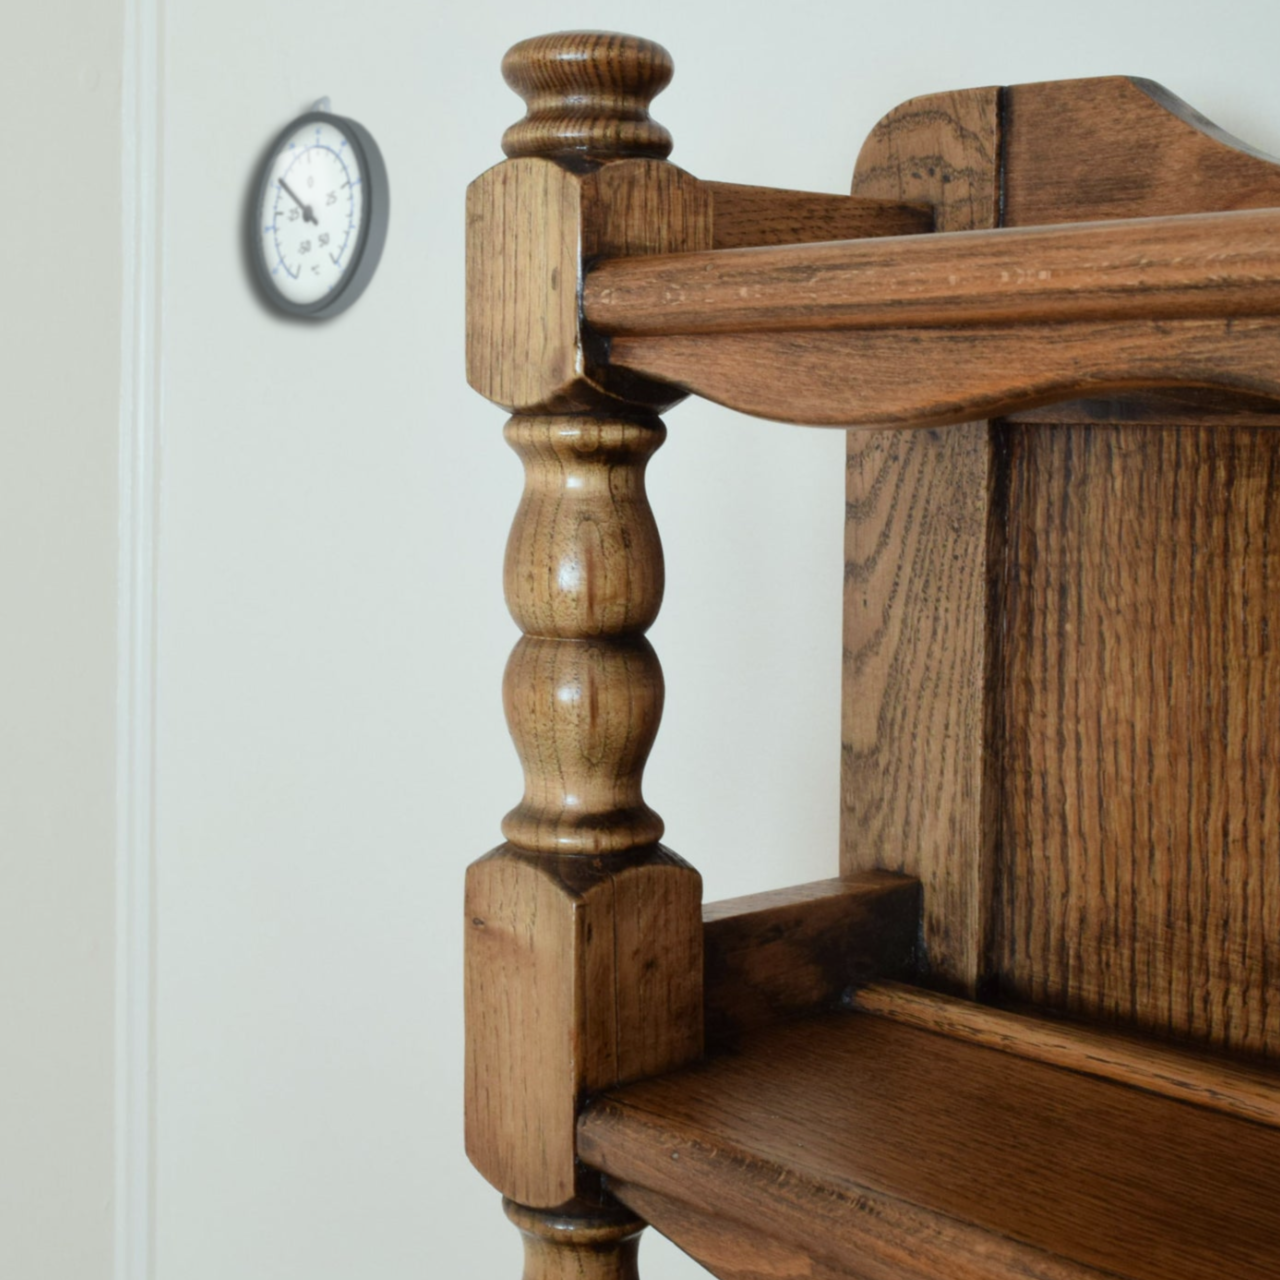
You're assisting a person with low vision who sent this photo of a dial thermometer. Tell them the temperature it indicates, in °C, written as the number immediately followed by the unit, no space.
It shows -15°C
